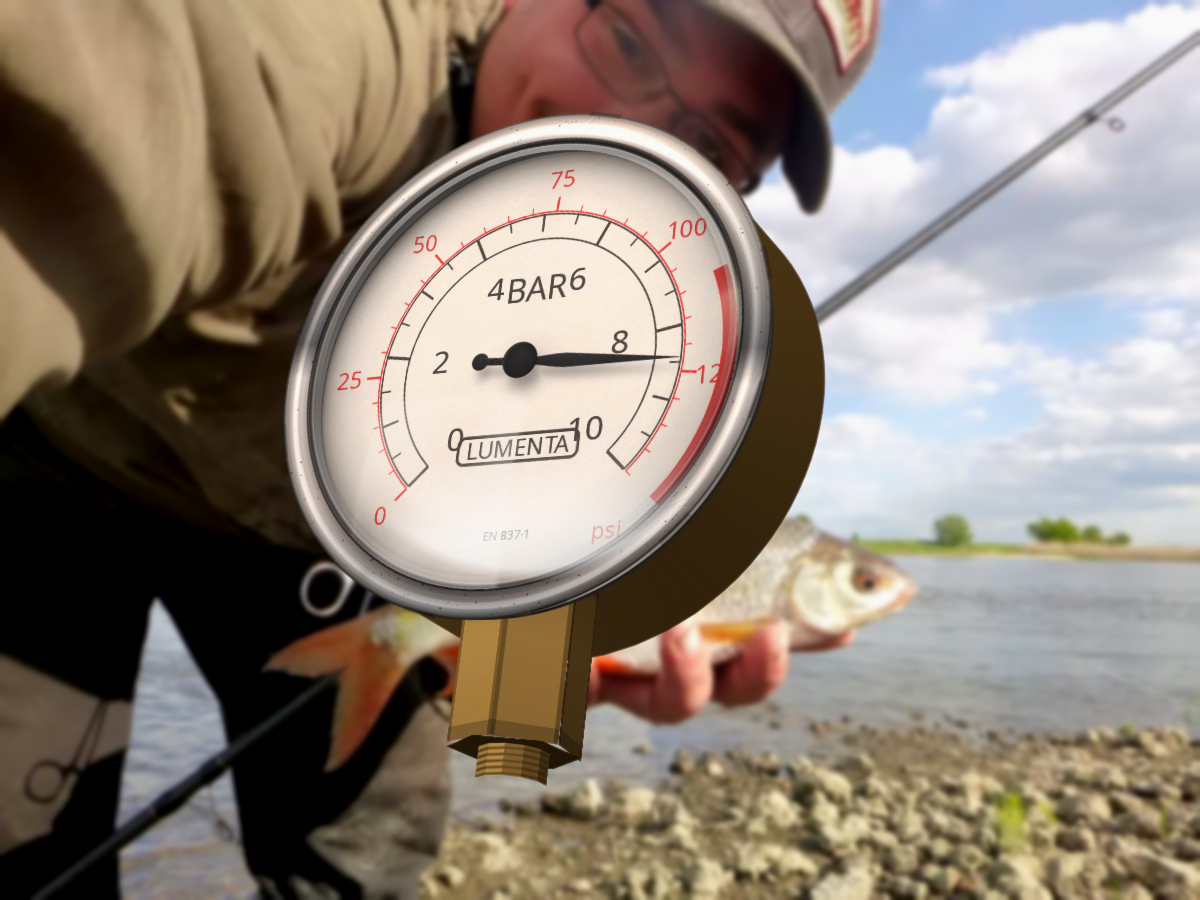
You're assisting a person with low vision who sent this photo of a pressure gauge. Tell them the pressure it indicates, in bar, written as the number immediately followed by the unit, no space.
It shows 8.5bar
